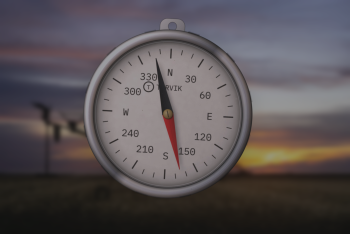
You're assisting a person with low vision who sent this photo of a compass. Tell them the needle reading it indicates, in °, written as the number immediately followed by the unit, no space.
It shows 165°
